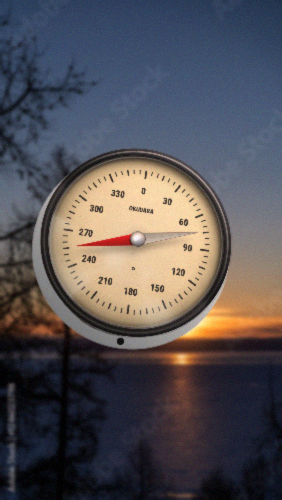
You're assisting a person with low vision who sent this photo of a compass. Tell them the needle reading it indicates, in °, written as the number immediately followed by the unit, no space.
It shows 255°
